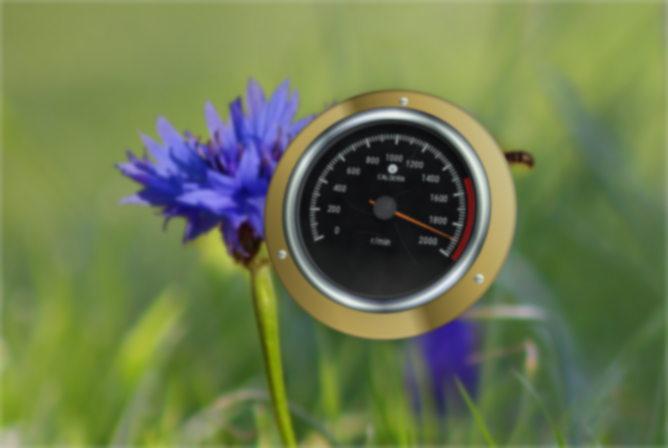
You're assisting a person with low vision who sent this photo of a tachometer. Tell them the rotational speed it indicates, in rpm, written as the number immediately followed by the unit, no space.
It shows 1900rpm
